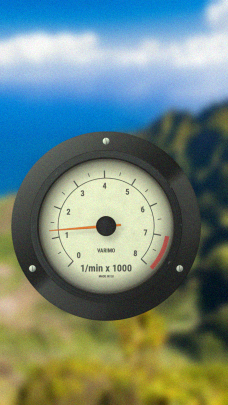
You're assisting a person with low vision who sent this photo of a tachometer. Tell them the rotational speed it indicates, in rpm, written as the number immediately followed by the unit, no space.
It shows 1250rpm
